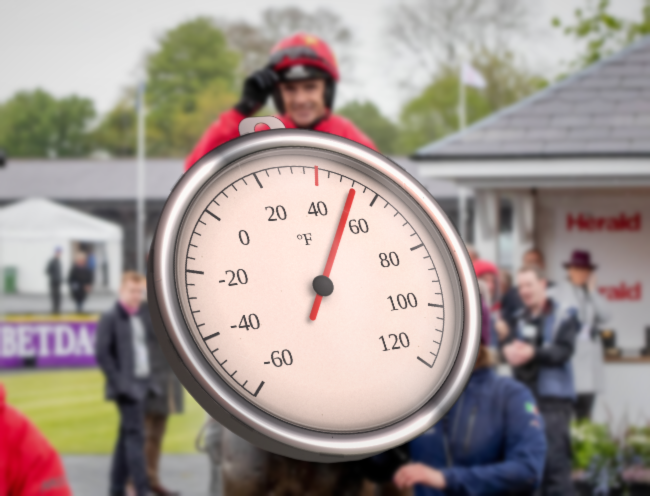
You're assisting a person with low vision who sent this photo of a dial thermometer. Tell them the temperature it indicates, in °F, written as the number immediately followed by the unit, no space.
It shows 52°F
